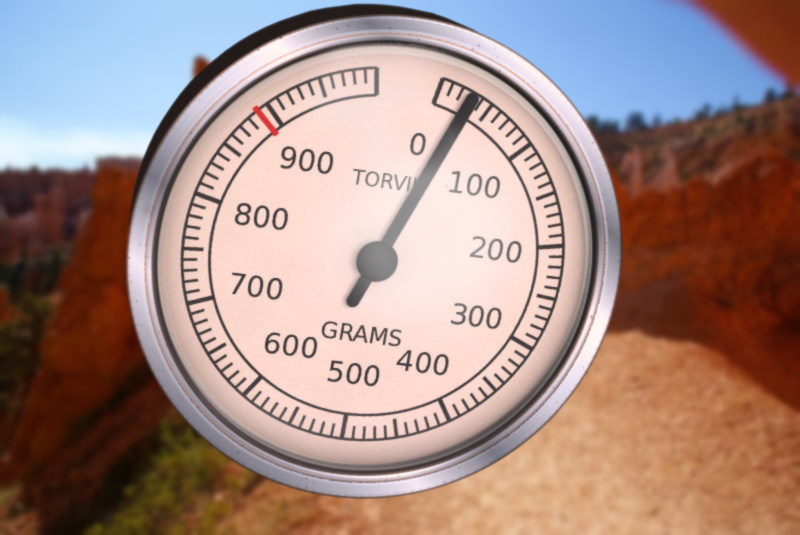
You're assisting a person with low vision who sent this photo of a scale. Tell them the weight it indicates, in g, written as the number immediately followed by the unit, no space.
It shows 30g
